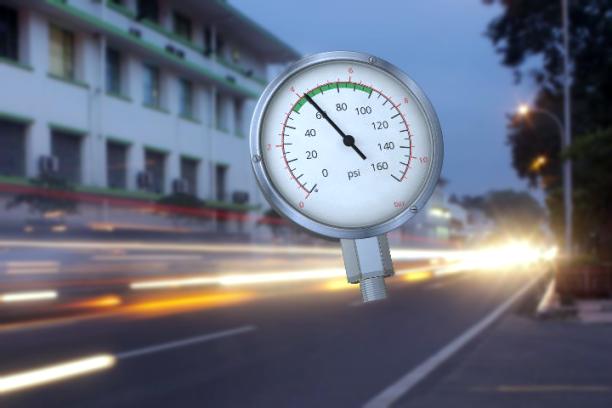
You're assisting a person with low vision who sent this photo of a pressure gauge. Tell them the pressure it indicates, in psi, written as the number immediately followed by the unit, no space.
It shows 60psi
